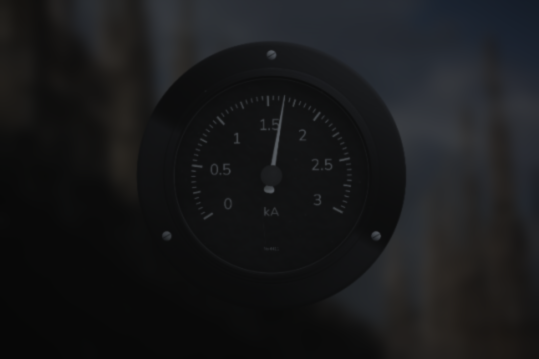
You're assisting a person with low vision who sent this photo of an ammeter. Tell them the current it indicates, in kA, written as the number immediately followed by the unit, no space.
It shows 1.65kA
